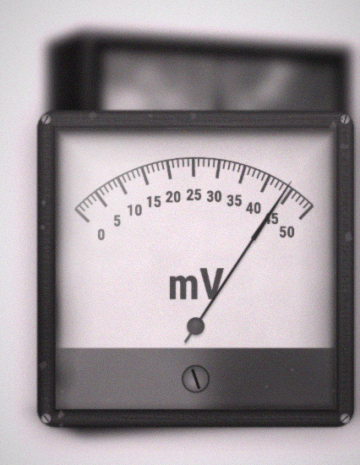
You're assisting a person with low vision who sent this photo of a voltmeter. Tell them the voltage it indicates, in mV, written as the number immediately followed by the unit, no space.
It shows 44mV
